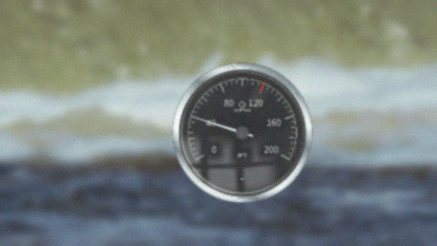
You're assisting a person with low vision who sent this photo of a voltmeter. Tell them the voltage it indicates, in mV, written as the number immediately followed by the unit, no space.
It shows 40mV
